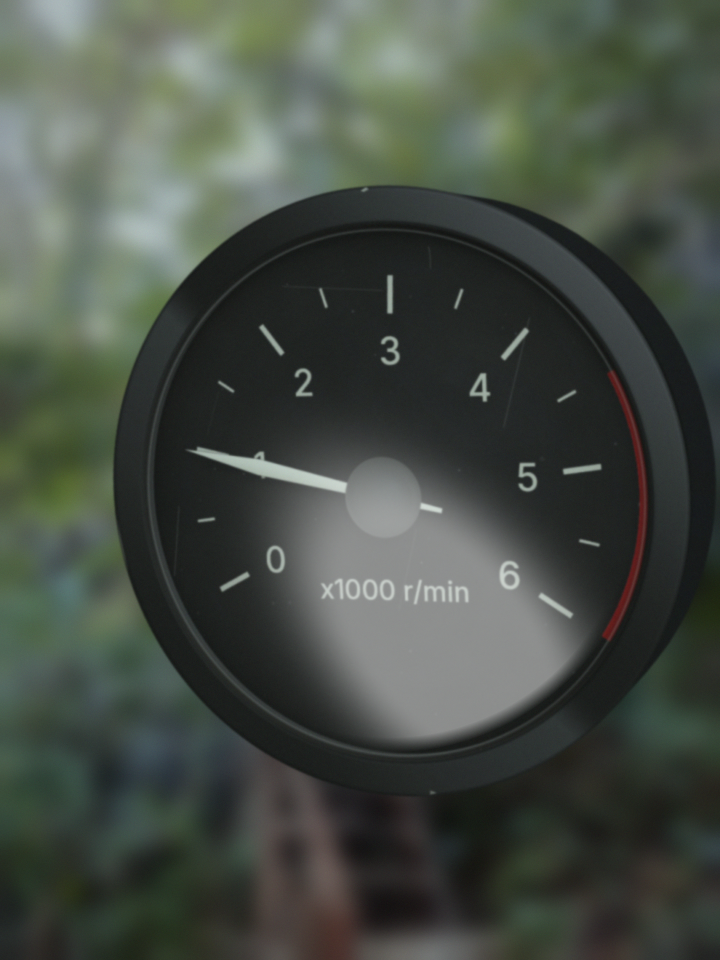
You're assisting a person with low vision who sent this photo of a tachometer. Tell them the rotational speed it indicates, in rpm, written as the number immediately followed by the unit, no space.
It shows 1000rpm
